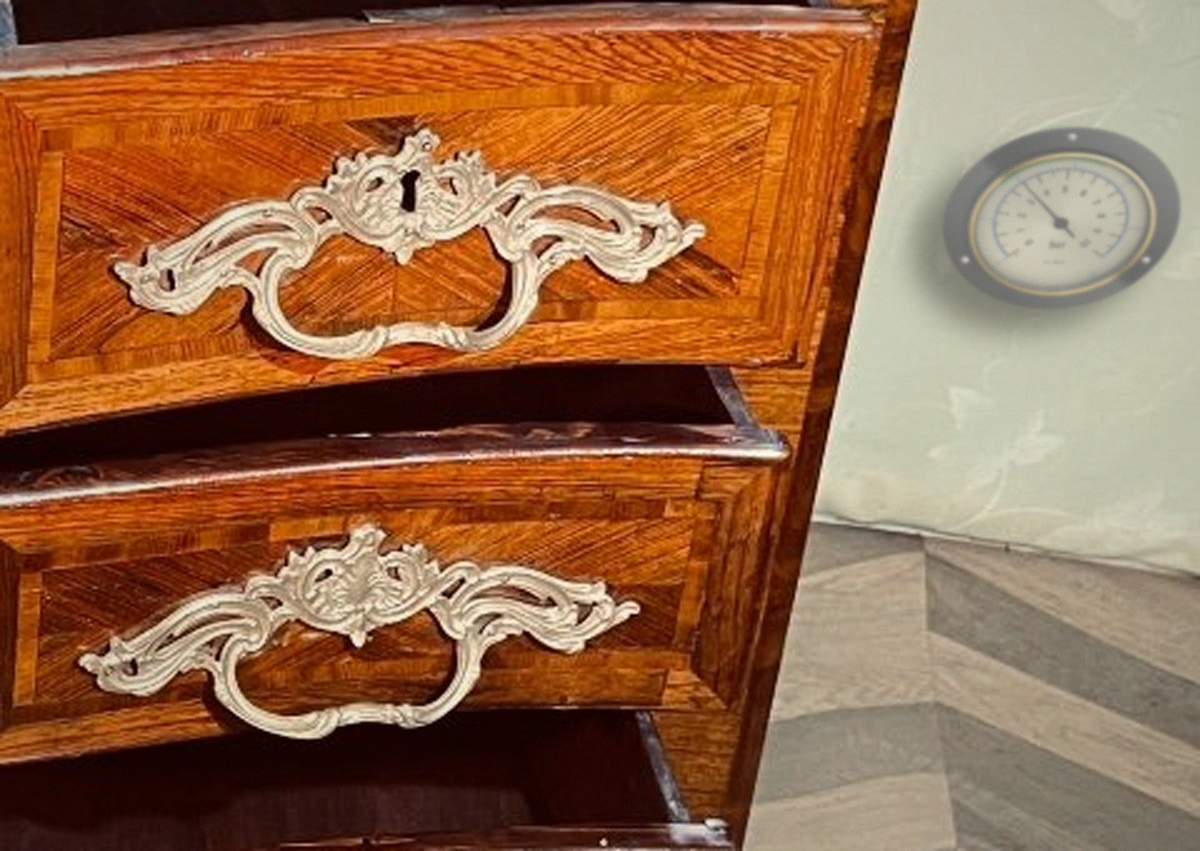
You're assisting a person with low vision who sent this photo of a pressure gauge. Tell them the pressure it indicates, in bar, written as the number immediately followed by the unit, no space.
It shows 3.5bar
